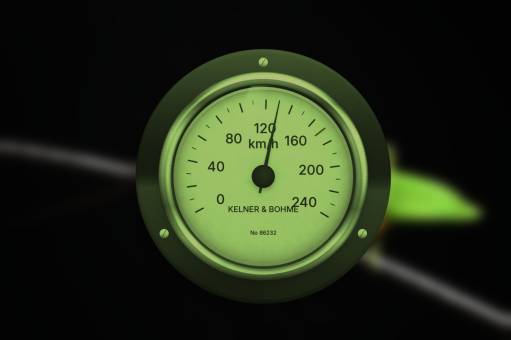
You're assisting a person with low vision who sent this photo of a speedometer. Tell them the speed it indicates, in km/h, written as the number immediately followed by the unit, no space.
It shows 130km/h
